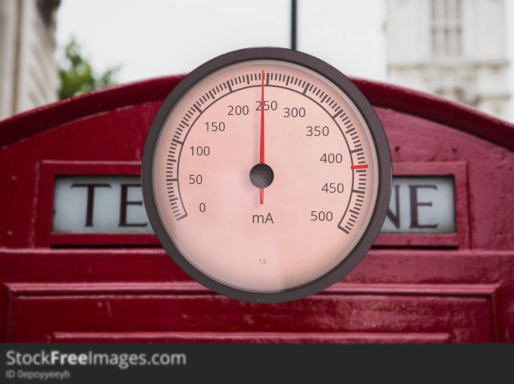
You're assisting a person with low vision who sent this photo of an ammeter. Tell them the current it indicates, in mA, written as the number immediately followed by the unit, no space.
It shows 245mA
